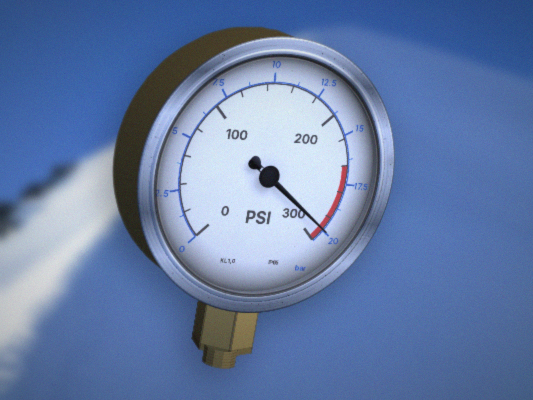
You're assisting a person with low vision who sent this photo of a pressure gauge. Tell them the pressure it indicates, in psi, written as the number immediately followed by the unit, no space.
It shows 290psi
